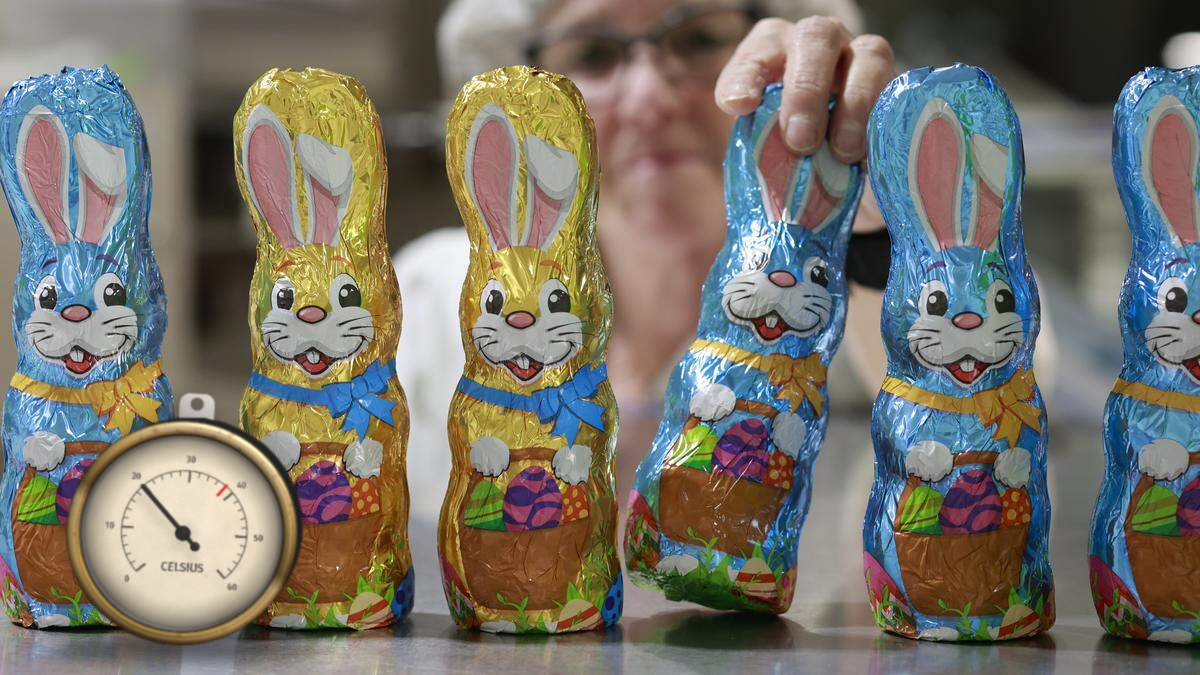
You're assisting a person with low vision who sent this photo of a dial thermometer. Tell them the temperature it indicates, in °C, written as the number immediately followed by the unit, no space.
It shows 20°C
